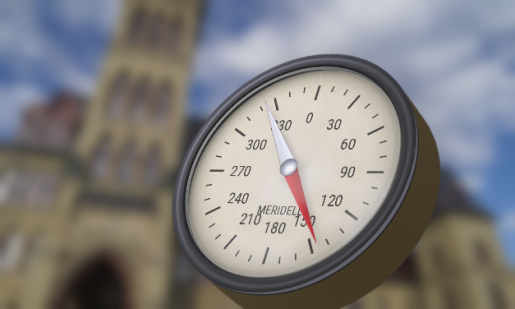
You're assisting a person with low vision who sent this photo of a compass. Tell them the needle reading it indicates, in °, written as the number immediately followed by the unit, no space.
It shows 145°
